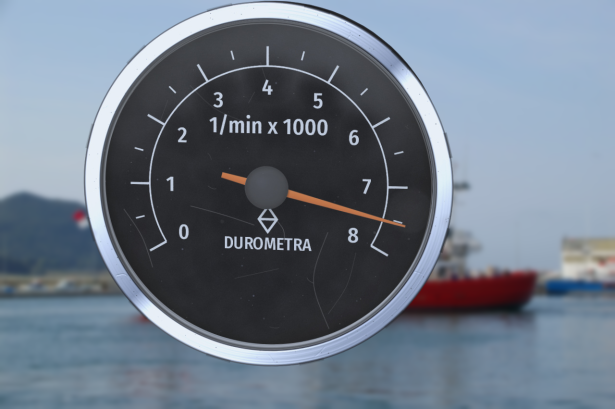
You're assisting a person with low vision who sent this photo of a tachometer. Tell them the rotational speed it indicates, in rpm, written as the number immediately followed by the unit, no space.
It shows 7500rpm
